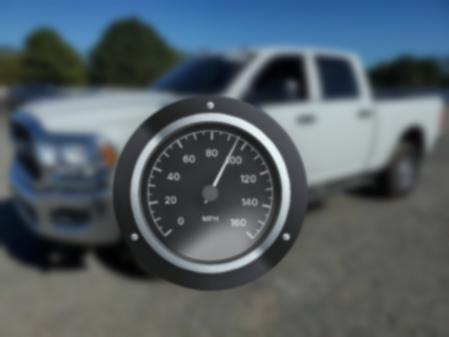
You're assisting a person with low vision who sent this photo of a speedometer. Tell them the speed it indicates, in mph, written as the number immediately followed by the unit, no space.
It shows 95mph
